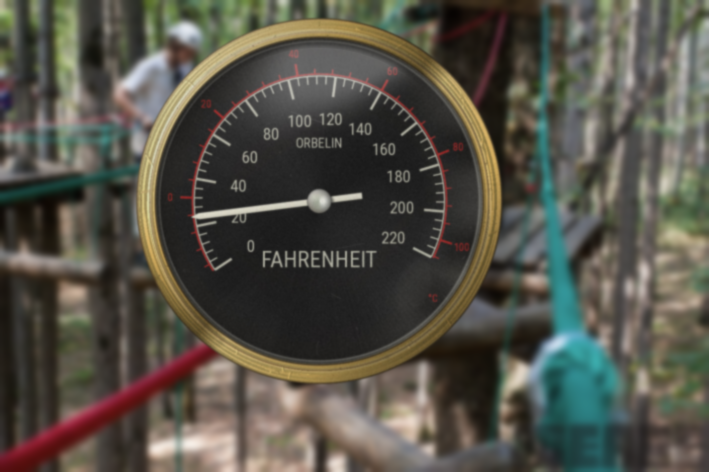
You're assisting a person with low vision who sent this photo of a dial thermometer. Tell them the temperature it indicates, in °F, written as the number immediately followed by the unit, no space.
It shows 24°F
